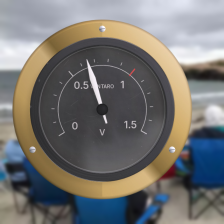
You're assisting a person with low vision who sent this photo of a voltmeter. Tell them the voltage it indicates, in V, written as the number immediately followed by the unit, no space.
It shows 0.65V
